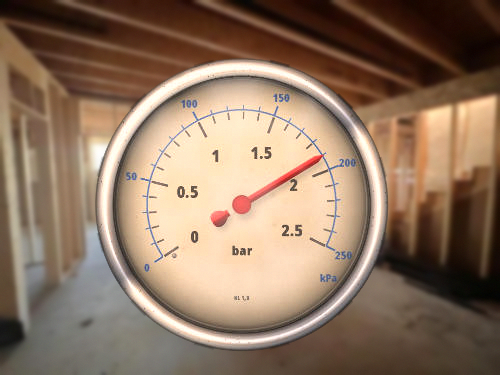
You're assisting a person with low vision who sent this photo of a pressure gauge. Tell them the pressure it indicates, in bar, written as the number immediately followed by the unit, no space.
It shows 1.9bar
